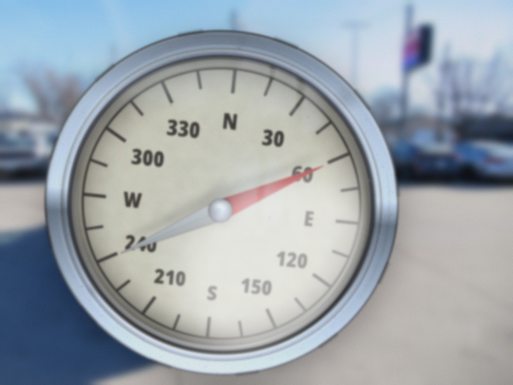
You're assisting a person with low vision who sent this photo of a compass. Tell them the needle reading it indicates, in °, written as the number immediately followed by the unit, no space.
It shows 60°
